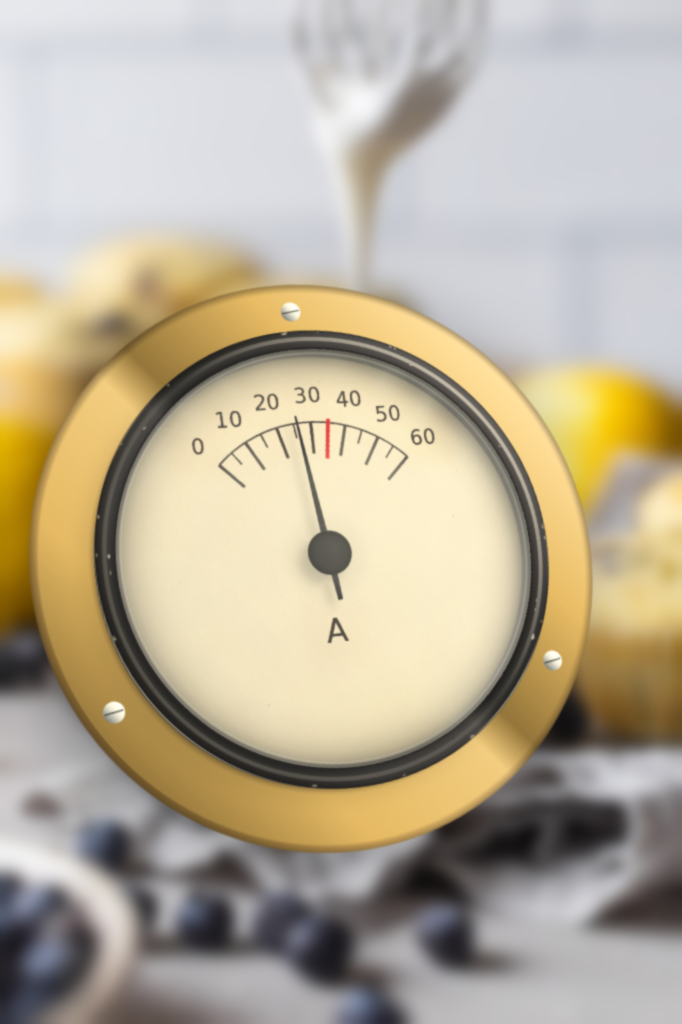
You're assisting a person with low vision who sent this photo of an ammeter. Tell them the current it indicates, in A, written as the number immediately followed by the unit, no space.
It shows 25A
